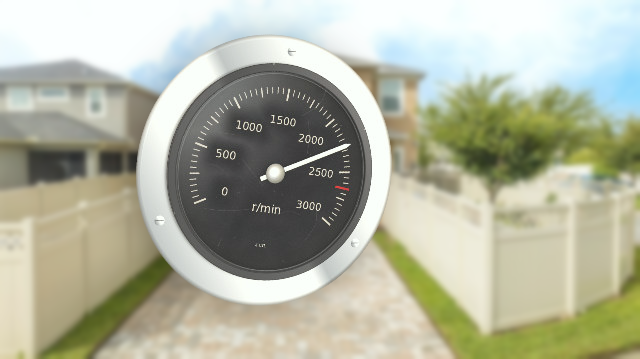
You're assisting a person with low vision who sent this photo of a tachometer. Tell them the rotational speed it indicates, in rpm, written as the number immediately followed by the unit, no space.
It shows 2250rpm
